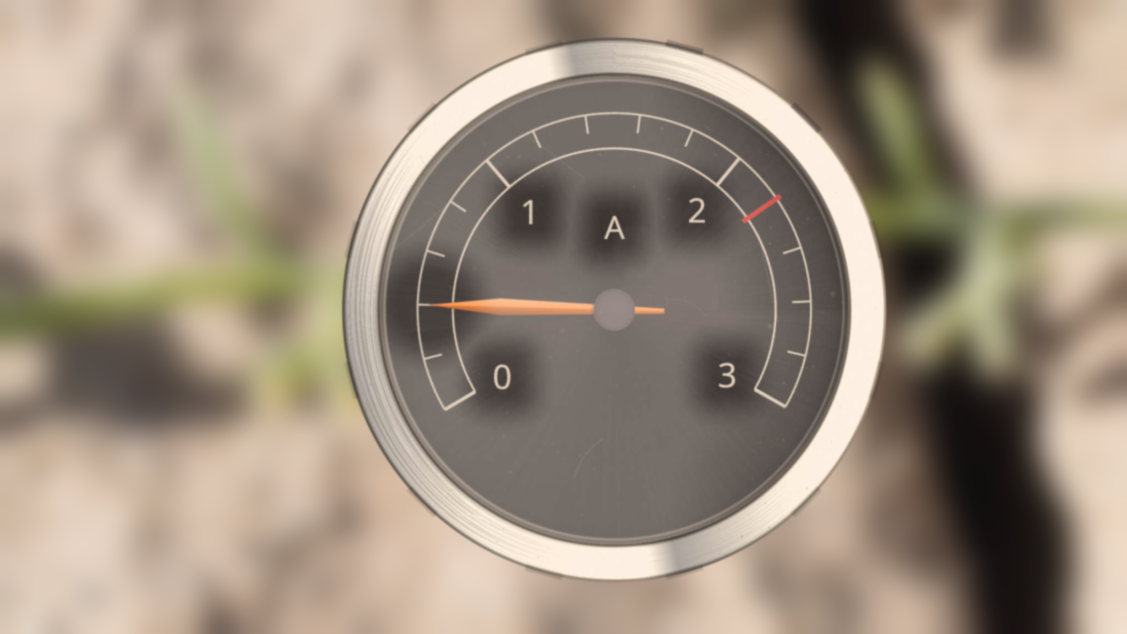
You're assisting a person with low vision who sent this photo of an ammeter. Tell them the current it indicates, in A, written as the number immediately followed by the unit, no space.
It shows 0.4A
